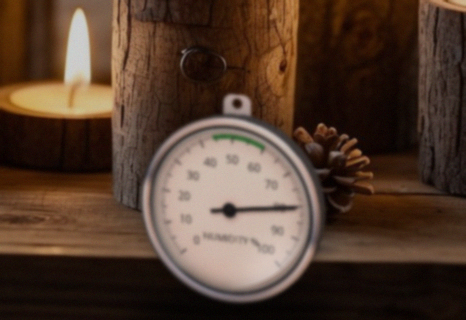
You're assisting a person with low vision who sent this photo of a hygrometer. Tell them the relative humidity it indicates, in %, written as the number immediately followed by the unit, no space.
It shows 80%
